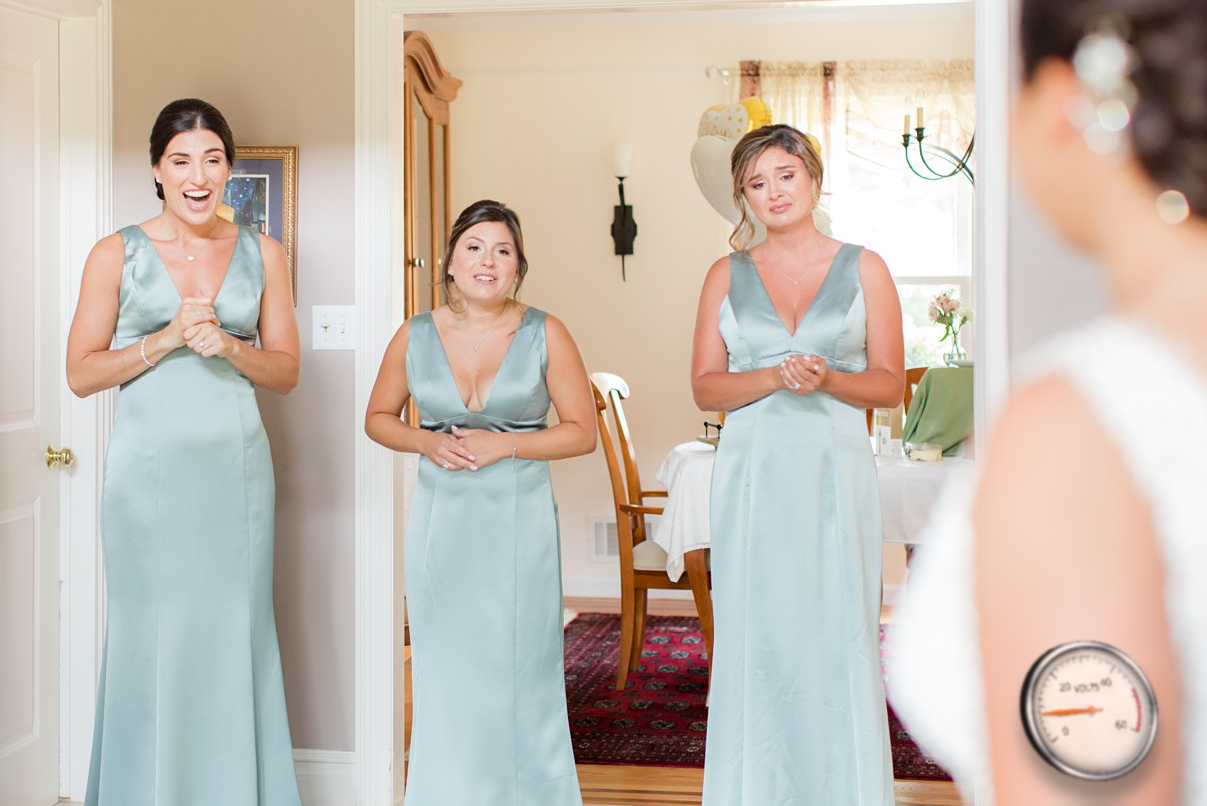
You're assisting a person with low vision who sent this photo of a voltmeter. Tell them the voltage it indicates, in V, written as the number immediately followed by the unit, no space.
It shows 8V
